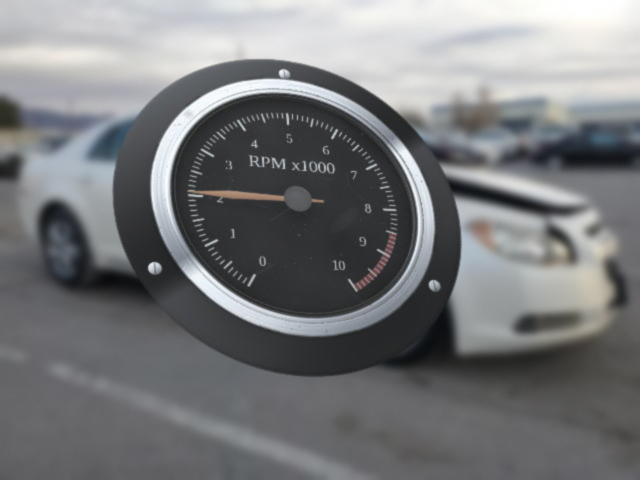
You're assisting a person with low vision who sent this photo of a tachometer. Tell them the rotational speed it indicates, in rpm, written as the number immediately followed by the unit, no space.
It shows 2000rpm
